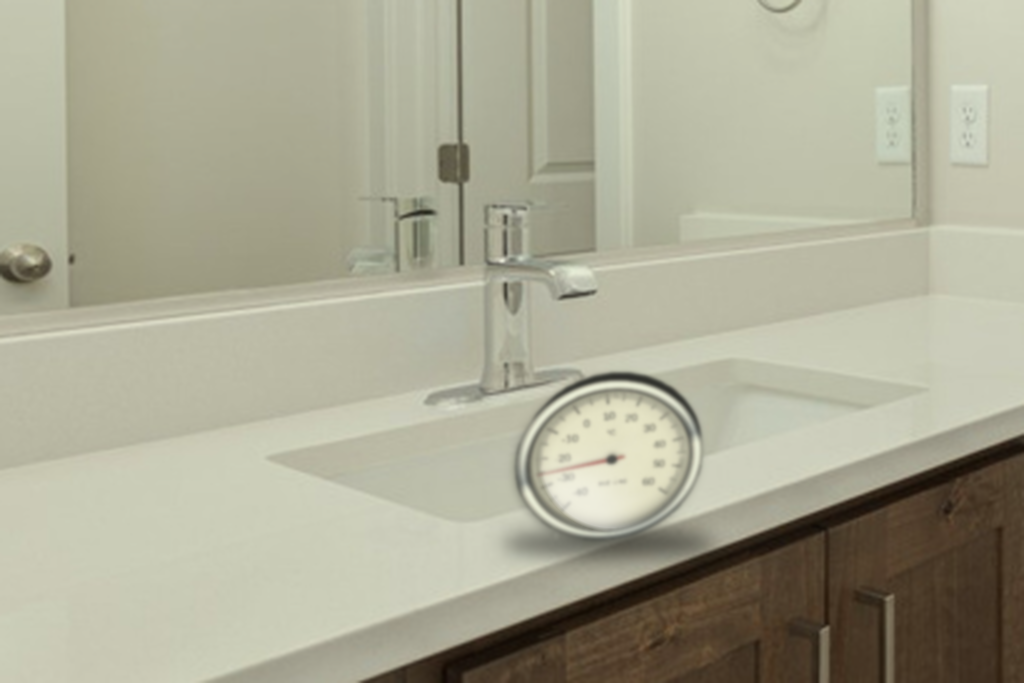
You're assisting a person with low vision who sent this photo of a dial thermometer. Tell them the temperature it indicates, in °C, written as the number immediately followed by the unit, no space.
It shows -25°C
